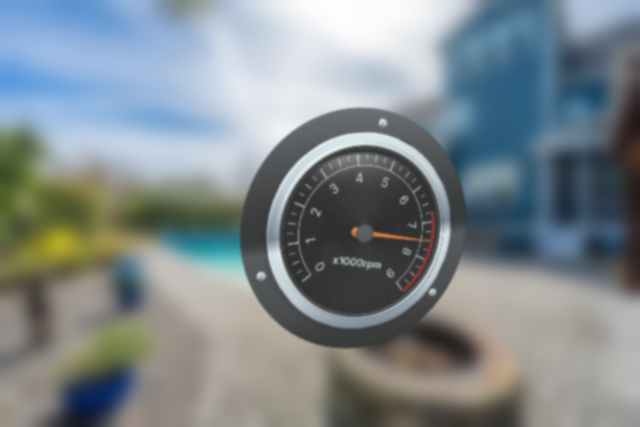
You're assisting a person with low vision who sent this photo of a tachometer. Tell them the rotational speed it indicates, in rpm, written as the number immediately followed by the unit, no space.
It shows 7500rpm
